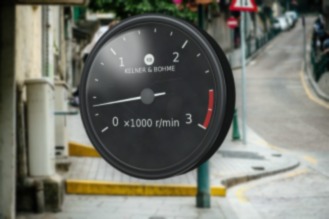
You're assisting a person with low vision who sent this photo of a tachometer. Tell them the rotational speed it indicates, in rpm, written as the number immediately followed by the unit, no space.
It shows 300rpm
